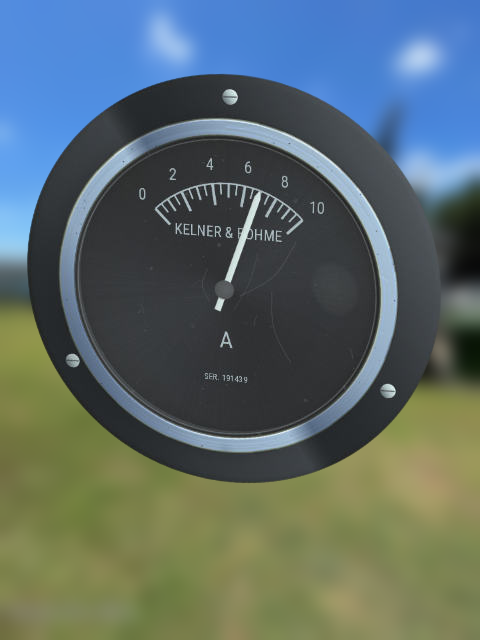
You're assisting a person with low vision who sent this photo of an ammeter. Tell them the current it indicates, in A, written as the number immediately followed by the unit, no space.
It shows 7A
